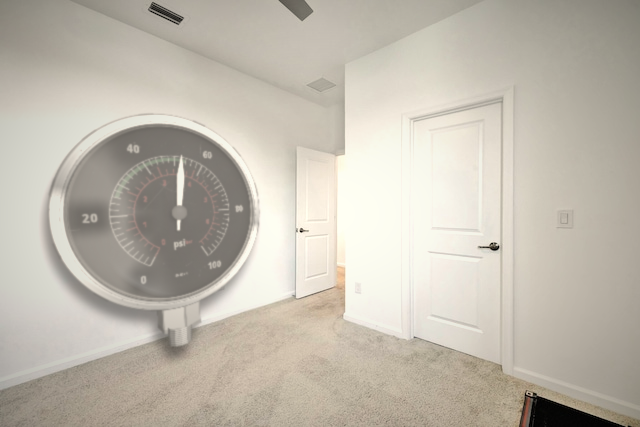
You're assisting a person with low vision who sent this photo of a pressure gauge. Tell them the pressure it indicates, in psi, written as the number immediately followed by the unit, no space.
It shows 52psi
